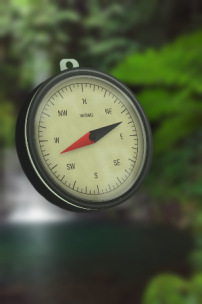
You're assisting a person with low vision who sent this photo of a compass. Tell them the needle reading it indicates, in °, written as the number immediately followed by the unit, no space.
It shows 250°
